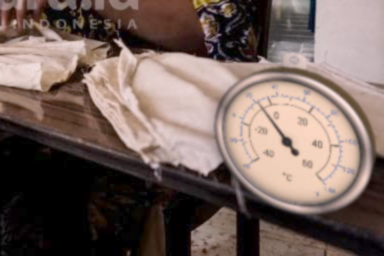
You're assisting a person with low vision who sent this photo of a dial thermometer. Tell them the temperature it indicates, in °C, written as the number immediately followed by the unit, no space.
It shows -5°C
